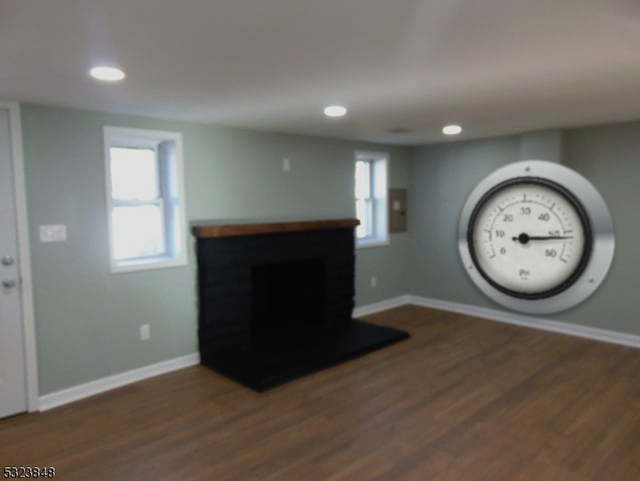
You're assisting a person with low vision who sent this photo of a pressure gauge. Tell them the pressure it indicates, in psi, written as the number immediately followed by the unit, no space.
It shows 52psi
